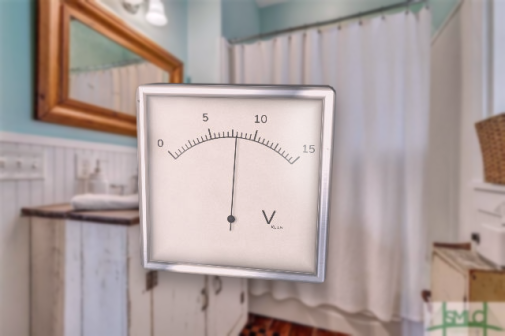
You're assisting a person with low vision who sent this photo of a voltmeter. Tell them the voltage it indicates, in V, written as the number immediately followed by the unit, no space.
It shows 8V
